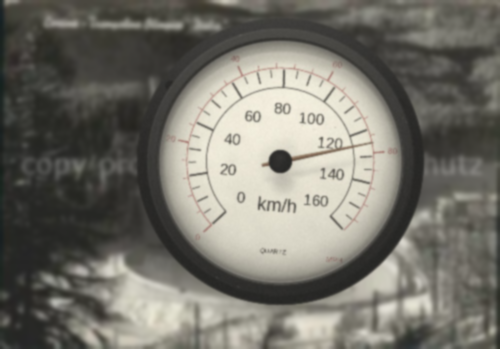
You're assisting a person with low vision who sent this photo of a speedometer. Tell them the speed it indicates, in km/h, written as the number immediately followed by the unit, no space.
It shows 125km/h
